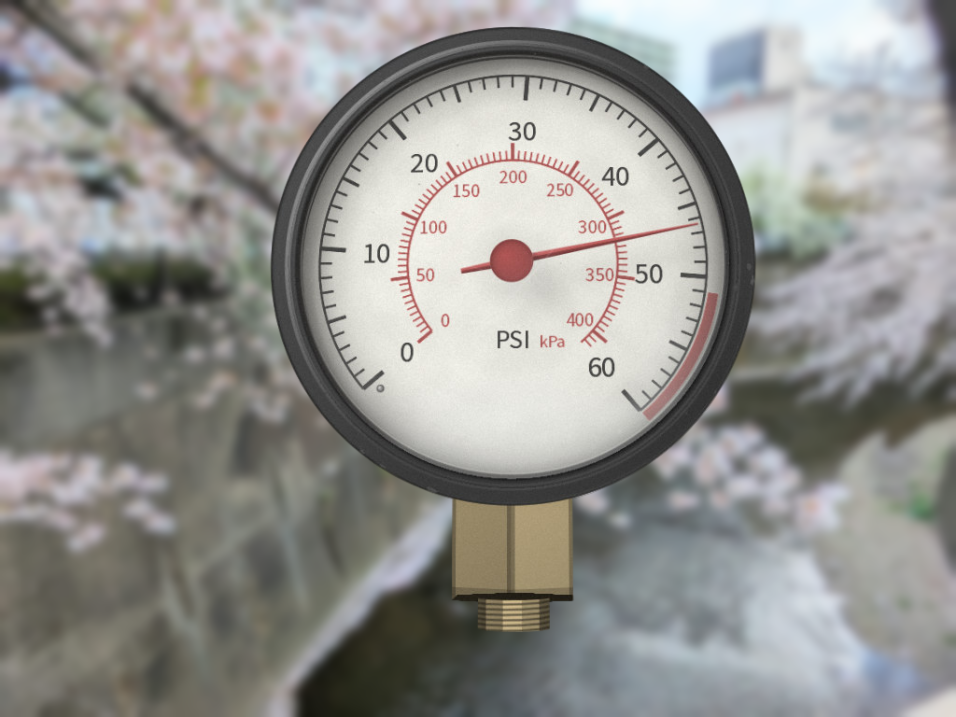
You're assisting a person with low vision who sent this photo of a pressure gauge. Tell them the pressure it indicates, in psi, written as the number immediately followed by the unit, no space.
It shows 46.5psi
